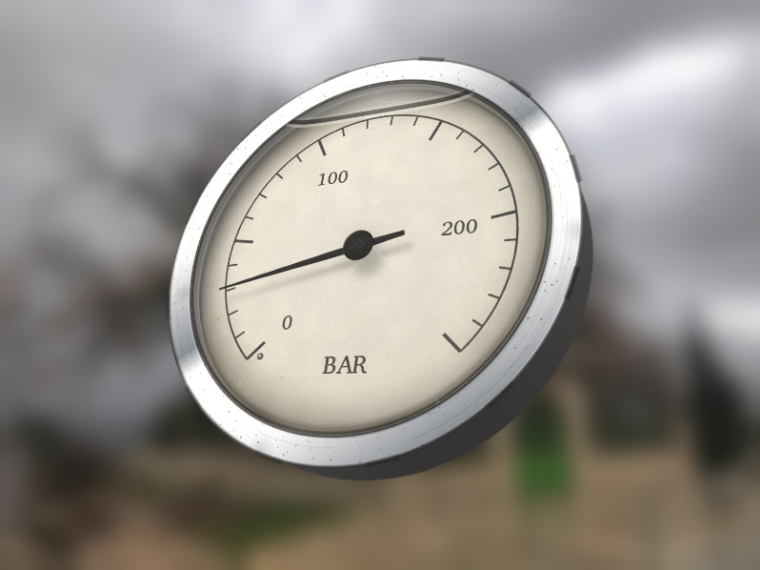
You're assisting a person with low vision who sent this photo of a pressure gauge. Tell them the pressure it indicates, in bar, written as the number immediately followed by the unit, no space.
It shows 30bar
